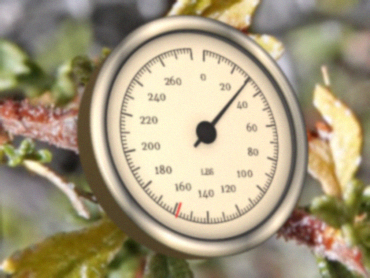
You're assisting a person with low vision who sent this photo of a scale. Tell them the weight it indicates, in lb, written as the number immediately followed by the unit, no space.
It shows 30lb
